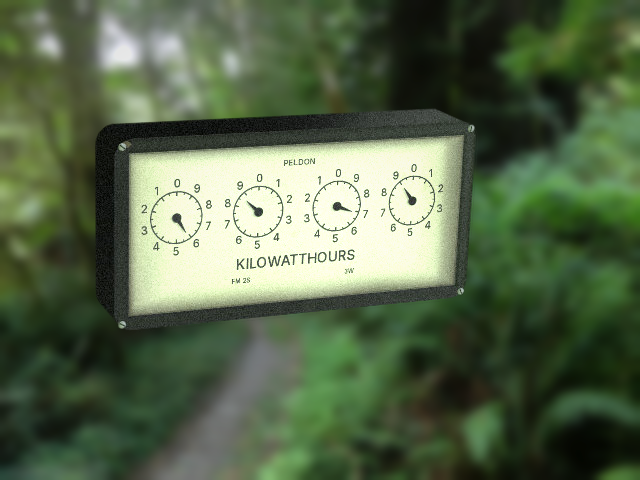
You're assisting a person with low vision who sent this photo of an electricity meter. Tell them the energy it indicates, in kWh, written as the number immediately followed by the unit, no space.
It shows 5869kWh
